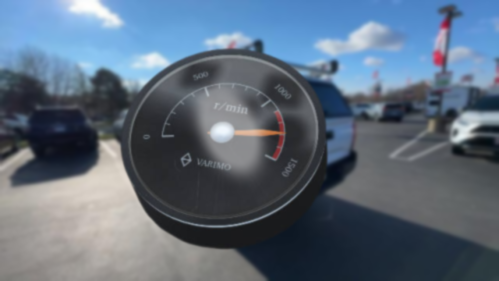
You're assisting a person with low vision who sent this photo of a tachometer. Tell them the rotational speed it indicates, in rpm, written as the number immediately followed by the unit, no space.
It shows 1300rpm
